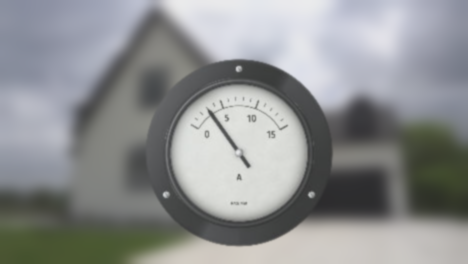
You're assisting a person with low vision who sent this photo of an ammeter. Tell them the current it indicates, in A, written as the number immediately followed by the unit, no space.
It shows 3A
